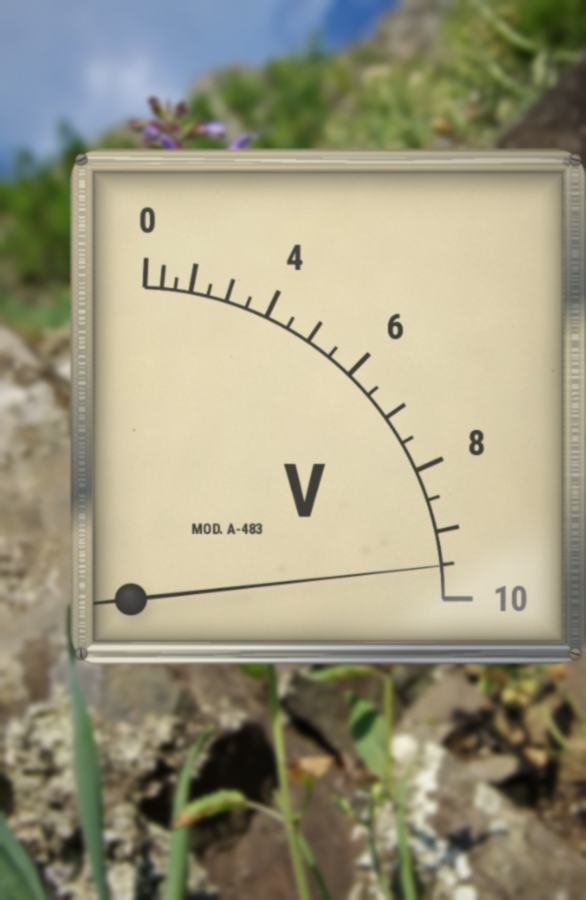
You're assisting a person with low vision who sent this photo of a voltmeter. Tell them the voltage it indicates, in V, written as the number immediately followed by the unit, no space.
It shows 9.5V
